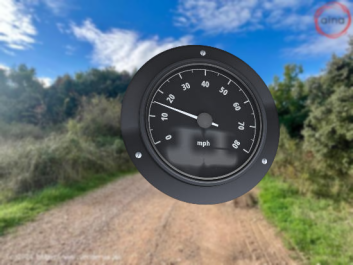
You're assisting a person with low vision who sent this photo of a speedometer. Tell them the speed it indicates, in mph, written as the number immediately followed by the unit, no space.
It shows 15mph
